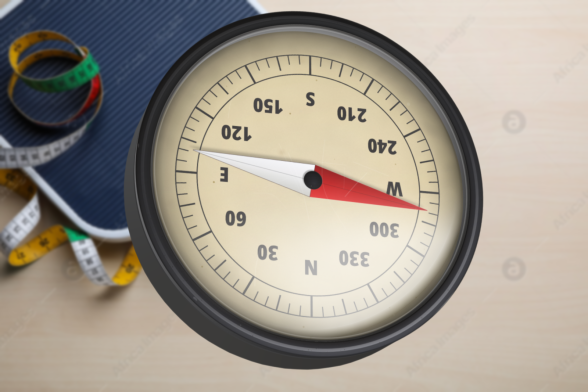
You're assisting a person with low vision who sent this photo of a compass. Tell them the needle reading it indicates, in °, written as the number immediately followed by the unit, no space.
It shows 280°
